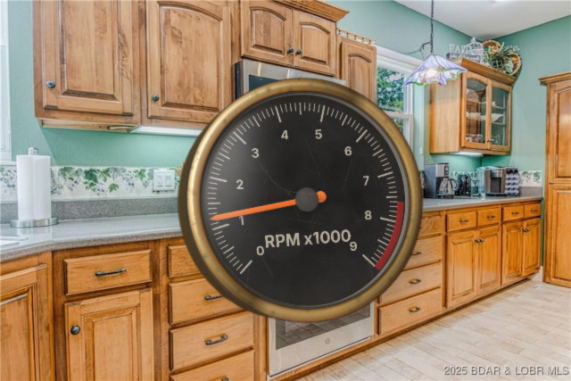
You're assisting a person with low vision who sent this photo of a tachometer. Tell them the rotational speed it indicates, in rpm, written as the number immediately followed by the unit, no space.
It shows 1200rpm
